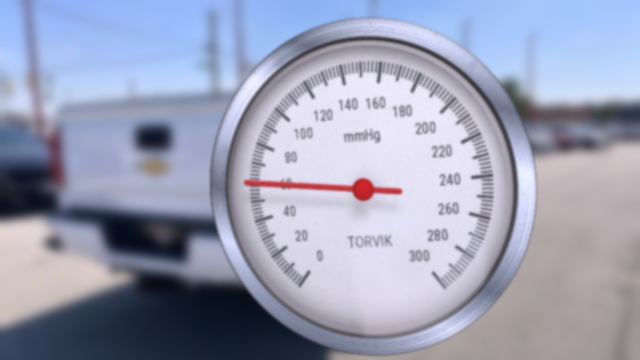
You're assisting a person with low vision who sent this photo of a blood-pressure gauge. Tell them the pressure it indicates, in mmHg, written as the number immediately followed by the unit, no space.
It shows 60mmHg
